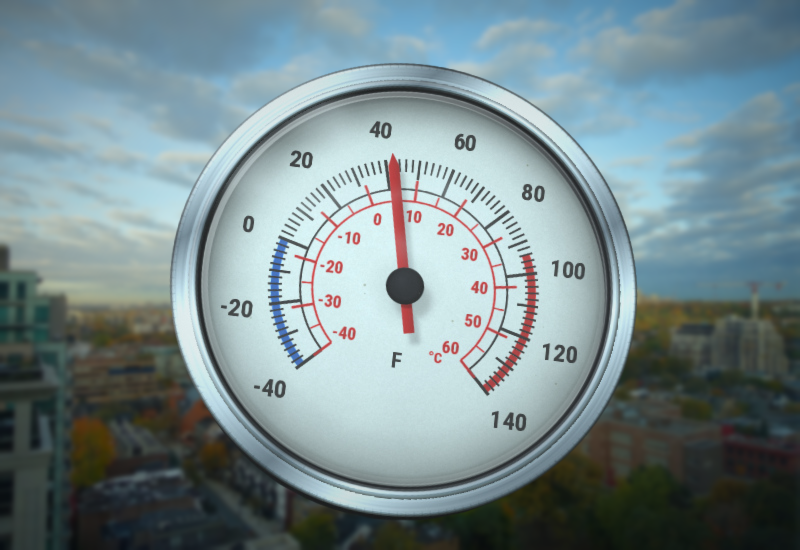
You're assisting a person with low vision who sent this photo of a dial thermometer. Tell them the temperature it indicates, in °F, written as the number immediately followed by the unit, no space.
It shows 42°F
